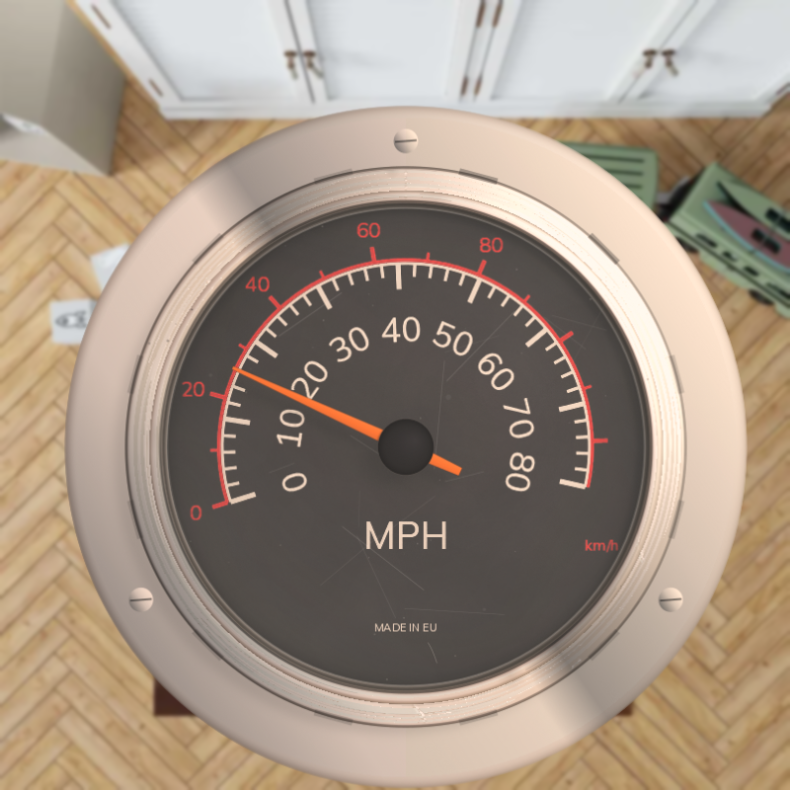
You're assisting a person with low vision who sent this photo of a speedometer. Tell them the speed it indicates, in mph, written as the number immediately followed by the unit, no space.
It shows 16mph
